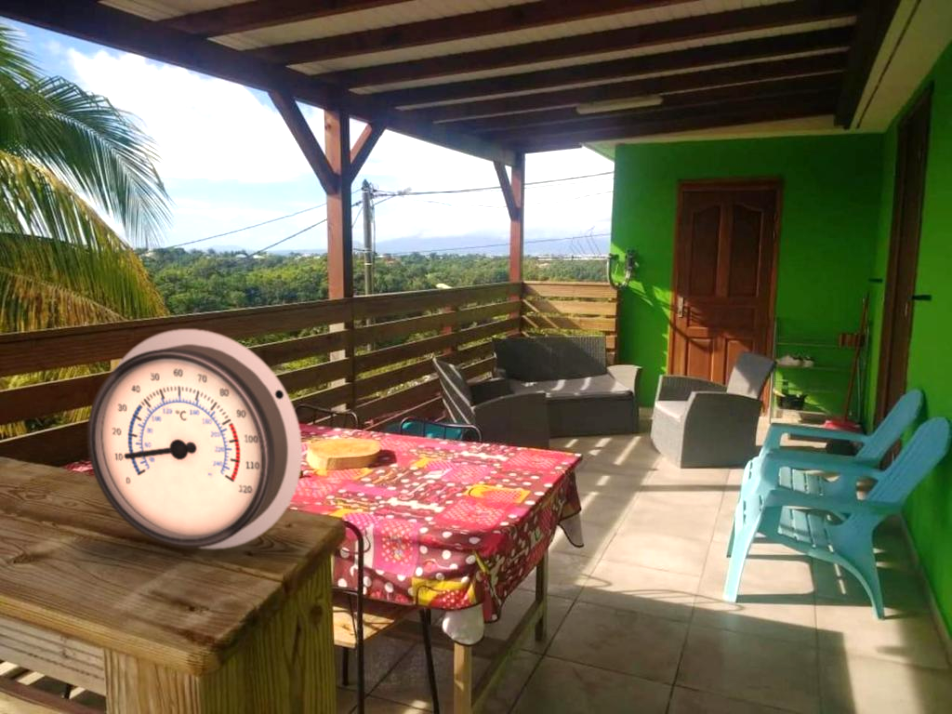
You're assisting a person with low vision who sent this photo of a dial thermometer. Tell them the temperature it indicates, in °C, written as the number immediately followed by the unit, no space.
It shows 10°C
